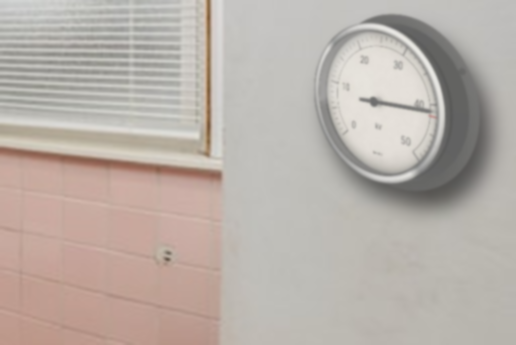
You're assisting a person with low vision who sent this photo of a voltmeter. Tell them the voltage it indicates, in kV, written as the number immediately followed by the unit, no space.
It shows 41kV
